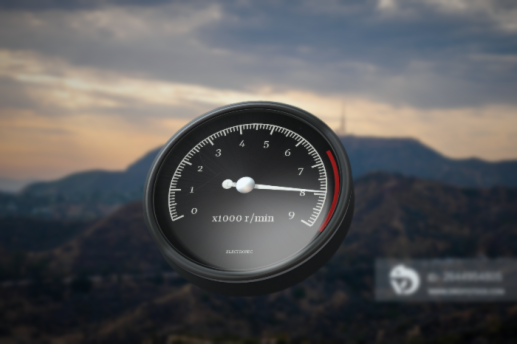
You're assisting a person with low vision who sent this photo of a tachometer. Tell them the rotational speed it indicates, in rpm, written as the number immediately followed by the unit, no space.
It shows 8000rpm
